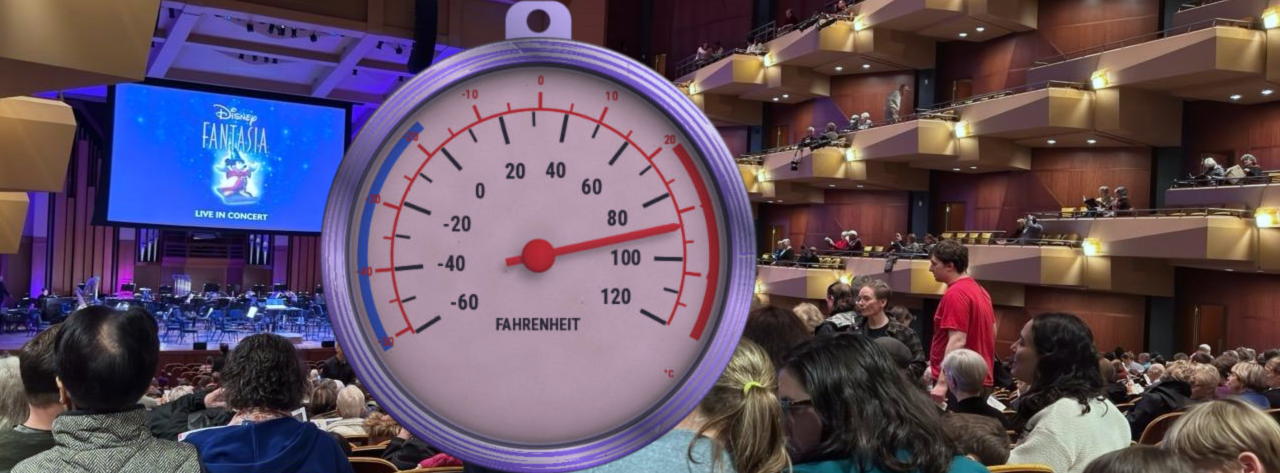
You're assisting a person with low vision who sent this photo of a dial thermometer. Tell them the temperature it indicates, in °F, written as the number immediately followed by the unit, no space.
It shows 90°F
